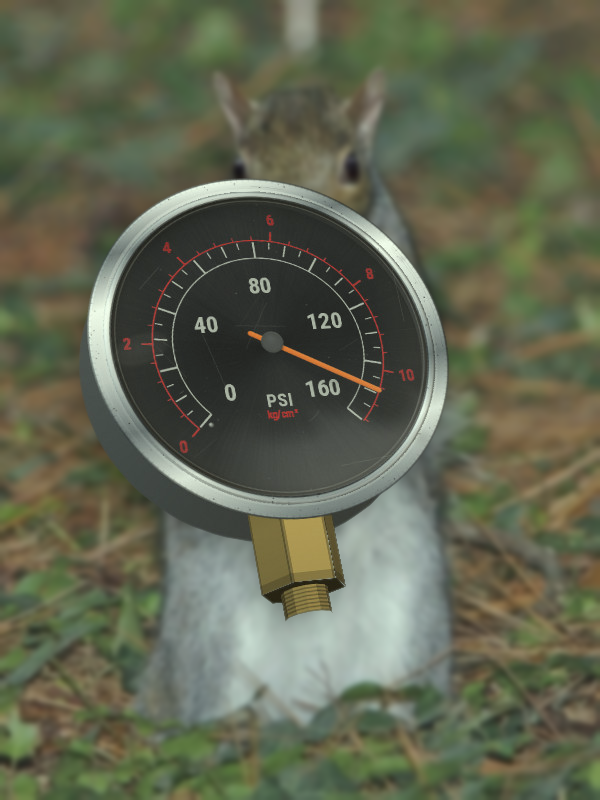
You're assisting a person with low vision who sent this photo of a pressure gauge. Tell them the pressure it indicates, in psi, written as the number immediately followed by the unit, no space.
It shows 150psi
